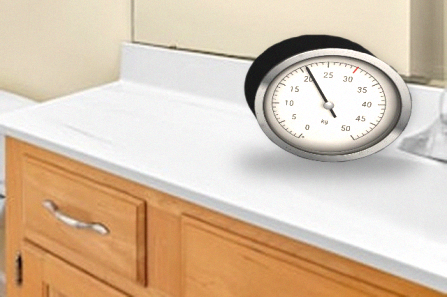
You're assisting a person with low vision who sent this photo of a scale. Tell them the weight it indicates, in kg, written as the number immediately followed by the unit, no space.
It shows 21kg
